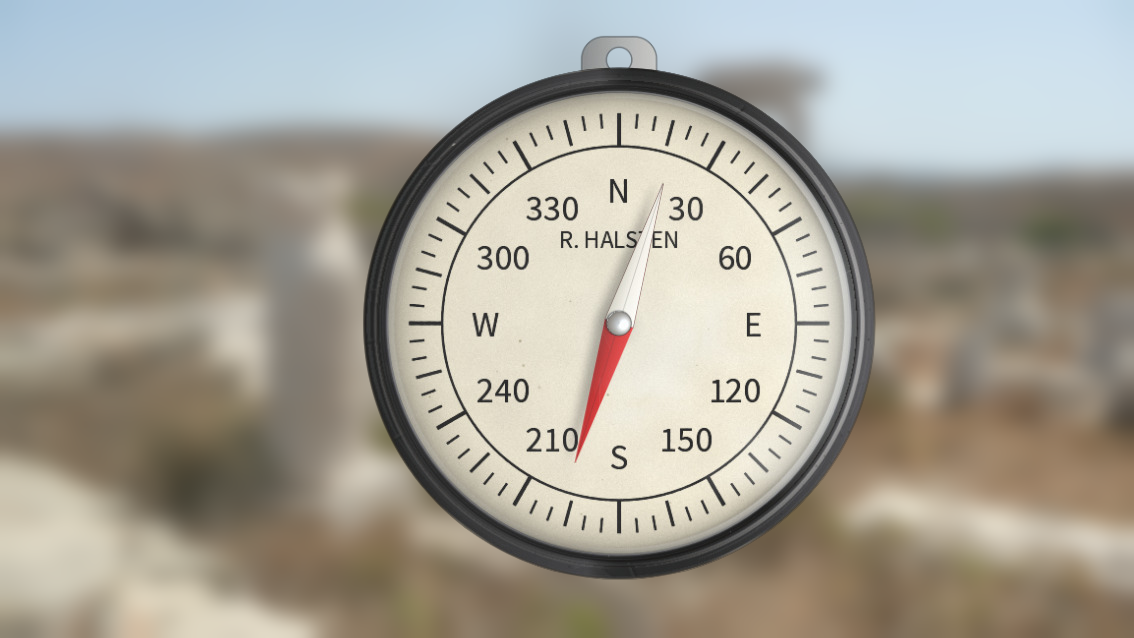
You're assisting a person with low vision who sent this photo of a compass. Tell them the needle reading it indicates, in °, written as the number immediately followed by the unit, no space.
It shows 197.5°
